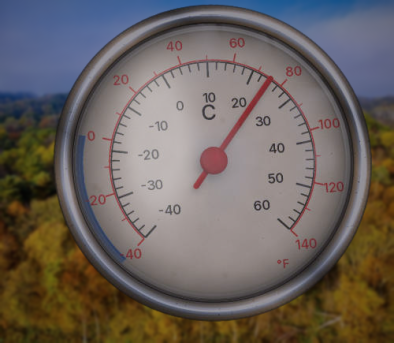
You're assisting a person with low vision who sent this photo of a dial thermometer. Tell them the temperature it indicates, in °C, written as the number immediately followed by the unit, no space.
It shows 24°C
